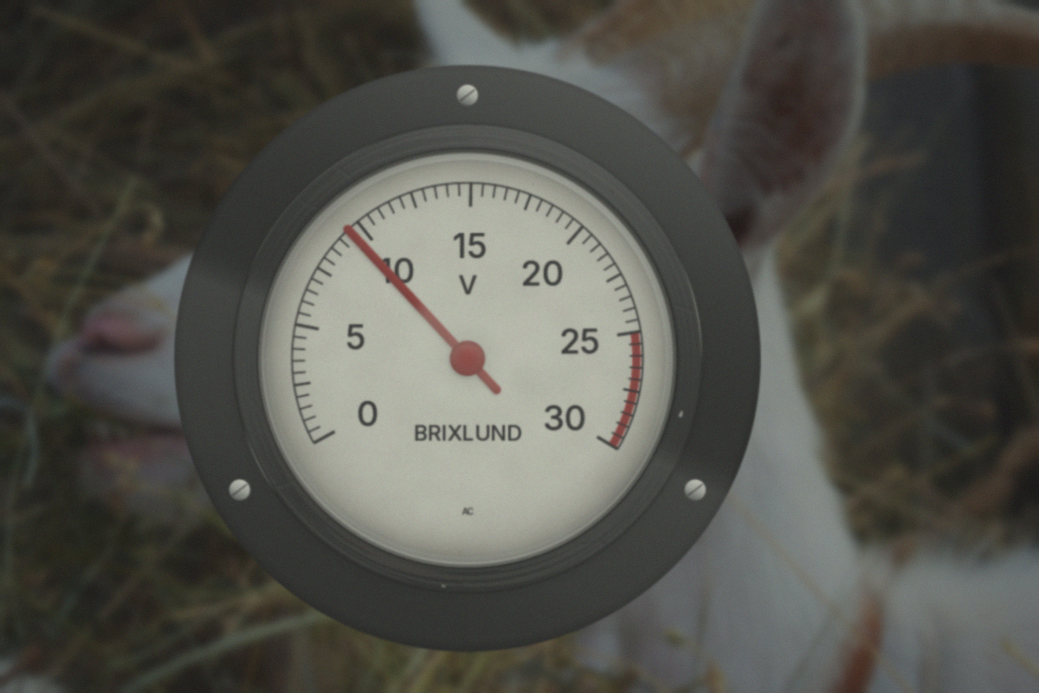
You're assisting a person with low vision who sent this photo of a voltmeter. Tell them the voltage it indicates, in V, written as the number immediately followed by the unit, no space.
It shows 9.5V
